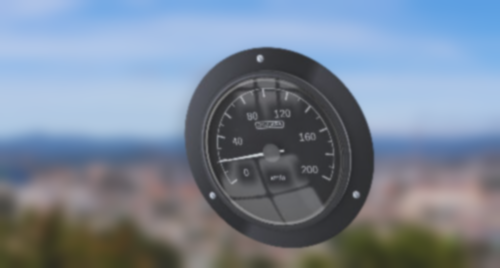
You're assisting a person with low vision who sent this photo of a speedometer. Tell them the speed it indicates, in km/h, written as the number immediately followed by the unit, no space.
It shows 20km/h
